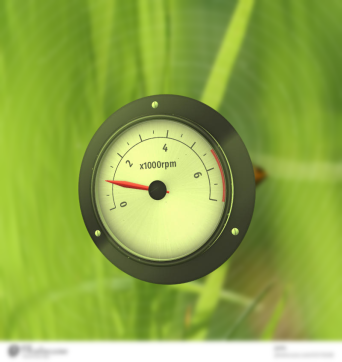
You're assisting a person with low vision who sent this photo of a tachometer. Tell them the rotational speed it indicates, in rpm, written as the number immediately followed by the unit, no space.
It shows 1000rpm
